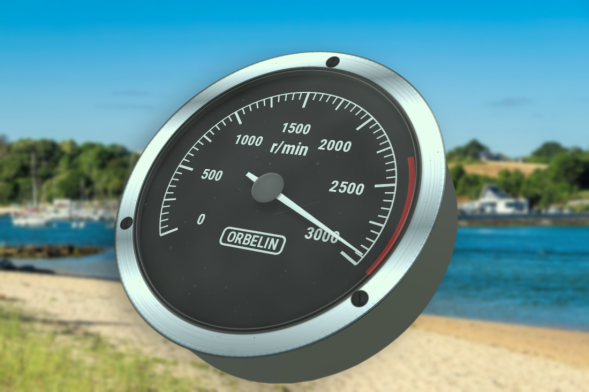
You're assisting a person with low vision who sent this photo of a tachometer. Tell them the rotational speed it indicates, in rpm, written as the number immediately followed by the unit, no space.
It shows 2950rpm
